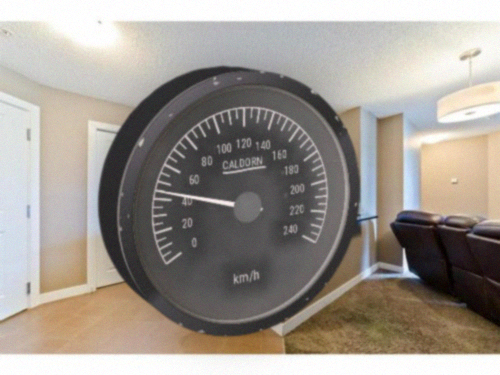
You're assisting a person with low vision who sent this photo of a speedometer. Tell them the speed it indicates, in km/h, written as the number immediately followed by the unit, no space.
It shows 45km/h
